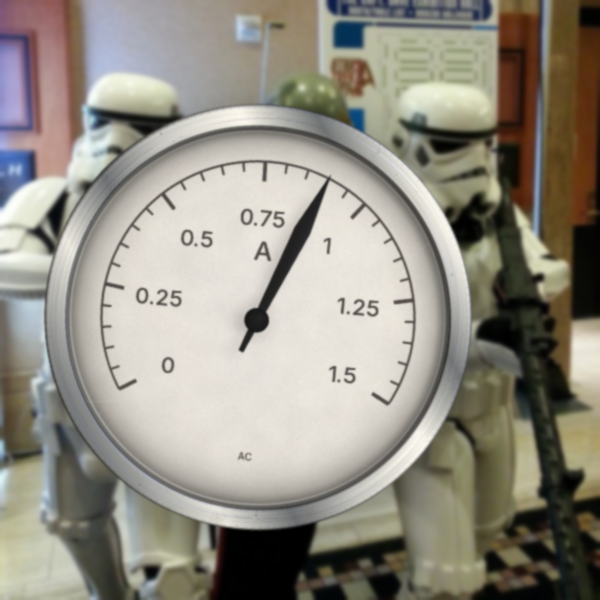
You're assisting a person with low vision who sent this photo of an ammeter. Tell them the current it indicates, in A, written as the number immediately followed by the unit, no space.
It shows 0.9A
